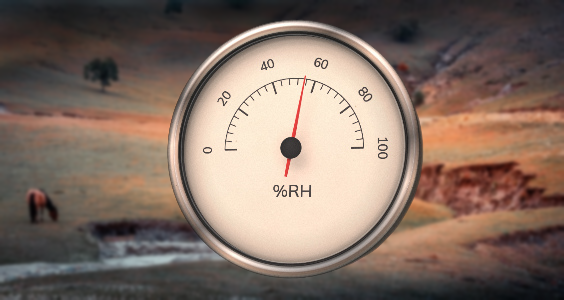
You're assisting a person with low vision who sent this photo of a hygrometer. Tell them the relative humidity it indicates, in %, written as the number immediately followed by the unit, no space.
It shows 56%
